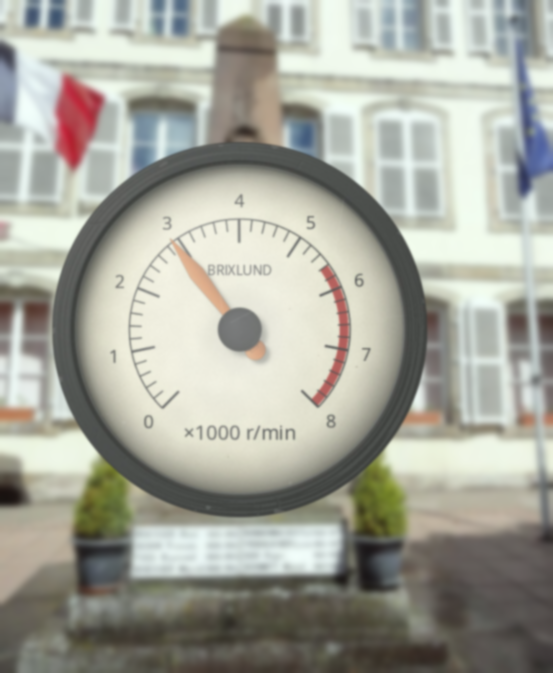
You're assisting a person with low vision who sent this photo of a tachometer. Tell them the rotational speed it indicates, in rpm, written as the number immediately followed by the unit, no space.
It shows 2900rpm
